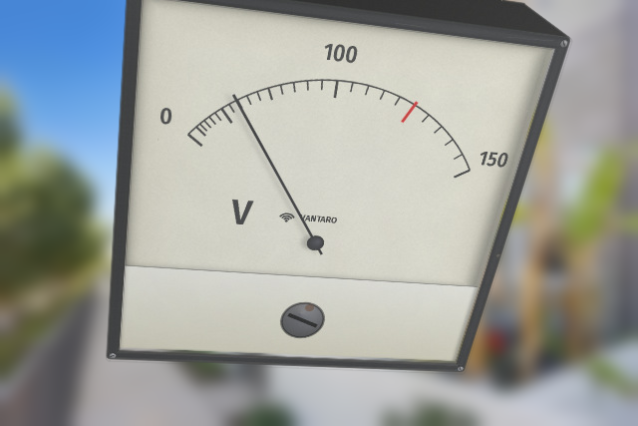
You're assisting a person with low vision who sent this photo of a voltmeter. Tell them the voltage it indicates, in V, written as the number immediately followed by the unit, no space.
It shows 60V
